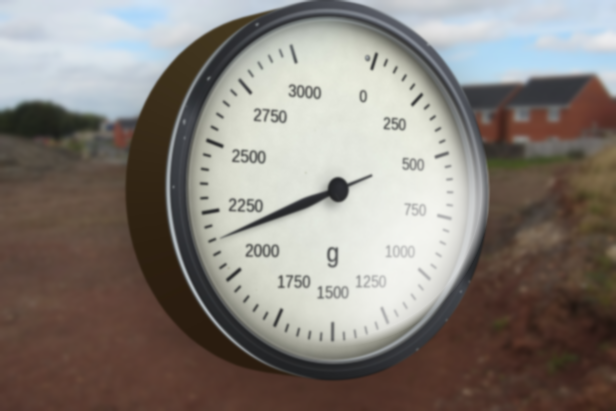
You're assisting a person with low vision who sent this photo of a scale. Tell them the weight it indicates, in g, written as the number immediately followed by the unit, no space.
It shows 2150g
